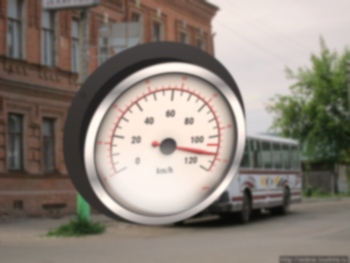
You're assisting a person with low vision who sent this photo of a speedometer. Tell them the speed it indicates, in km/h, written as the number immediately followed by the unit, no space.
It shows 110km/h
